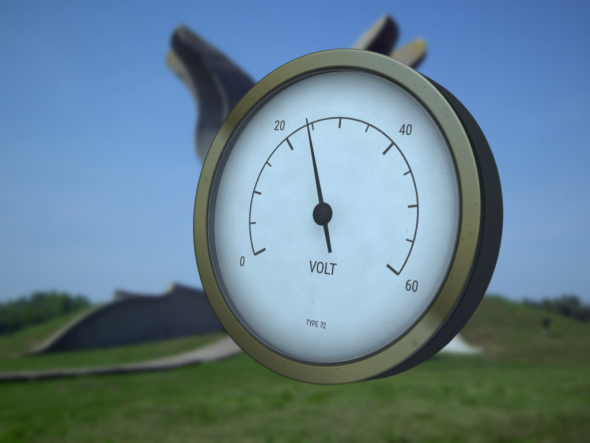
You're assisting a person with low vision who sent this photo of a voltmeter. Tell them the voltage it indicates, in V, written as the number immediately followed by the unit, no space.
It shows 25V
